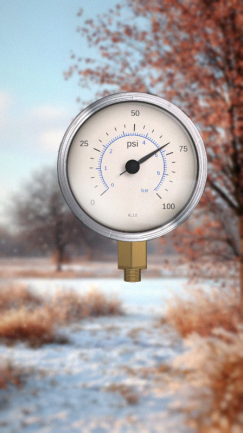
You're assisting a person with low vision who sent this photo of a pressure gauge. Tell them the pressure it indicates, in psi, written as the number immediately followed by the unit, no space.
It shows 70psi
